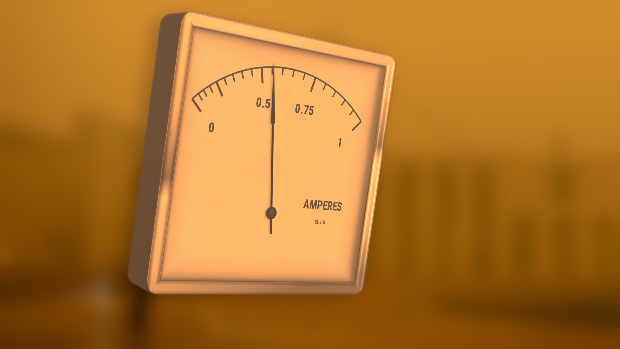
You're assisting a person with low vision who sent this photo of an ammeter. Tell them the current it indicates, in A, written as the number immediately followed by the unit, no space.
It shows 0.55A
